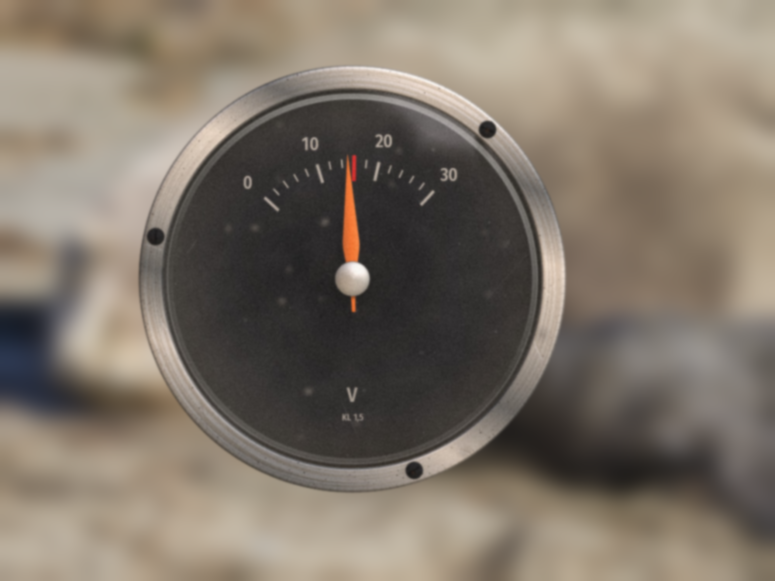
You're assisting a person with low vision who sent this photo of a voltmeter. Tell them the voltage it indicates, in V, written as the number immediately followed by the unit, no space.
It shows 15V
